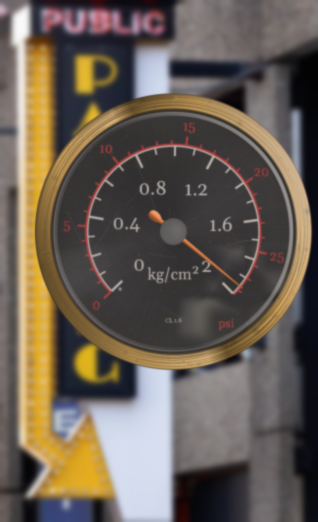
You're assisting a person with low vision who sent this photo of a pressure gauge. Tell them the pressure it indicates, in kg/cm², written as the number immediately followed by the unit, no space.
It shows 1.95kg/cm²
